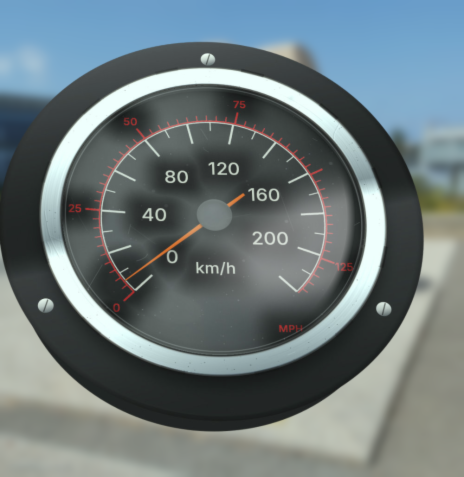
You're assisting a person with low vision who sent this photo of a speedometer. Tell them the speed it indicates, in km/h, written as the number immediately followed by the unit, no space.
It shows 5km/h
